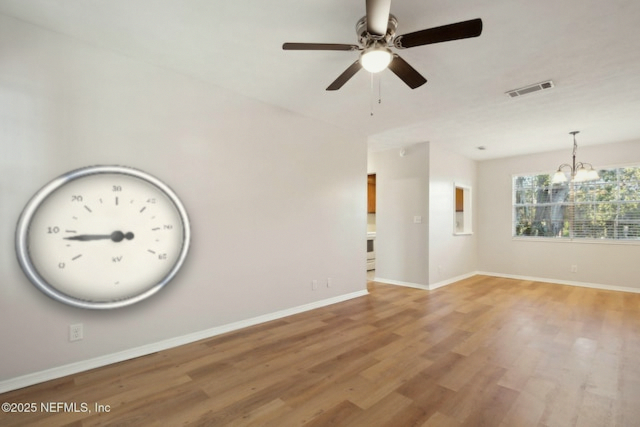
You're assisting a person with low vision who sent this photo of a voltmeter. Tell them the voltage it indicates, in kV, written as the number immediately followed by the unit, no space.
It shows 7.5kV
